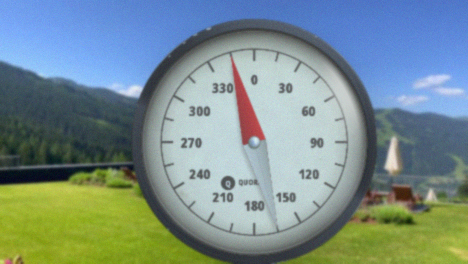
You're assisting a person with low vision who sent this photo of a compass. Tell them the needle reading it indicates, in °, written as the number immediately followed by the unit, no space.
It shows 345°
